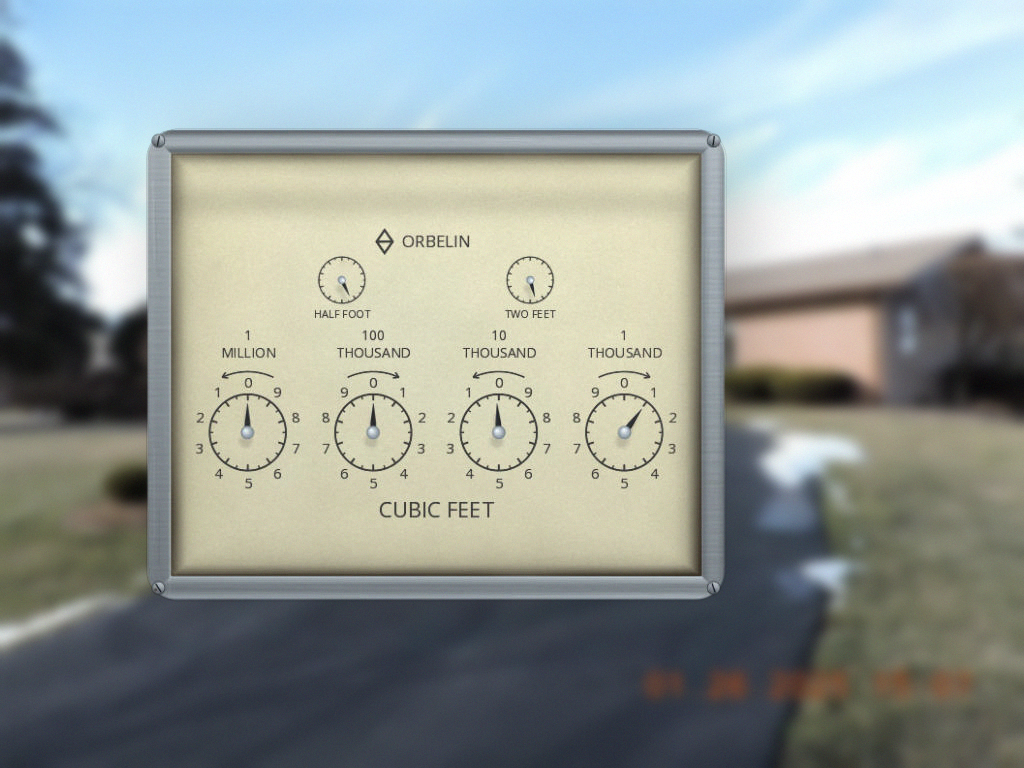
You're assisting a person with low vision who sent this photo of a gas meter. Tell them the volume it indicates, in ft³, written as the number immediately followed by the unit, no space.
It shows 100ft³
